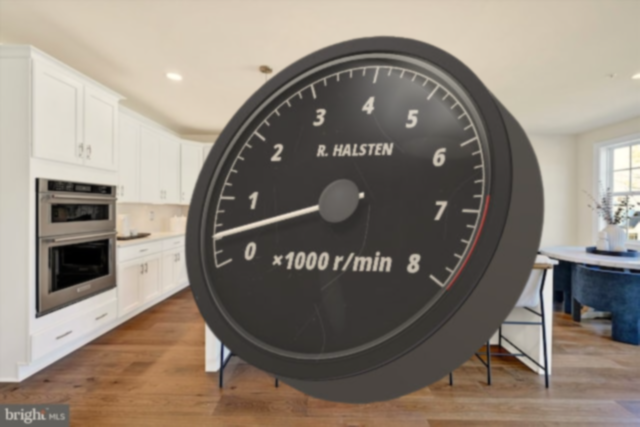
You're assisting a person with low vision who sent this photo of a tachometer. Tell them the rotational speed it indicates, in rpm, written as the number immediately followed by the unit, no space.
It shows 400rpm
